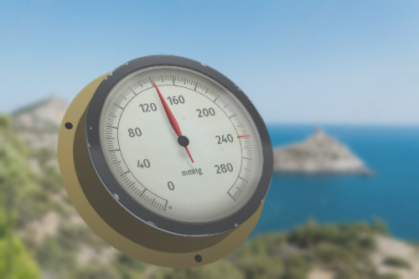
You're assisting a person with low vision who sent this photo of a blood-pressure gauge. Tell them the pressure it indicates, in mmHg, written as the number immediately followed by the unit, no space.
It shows 140mmHg
